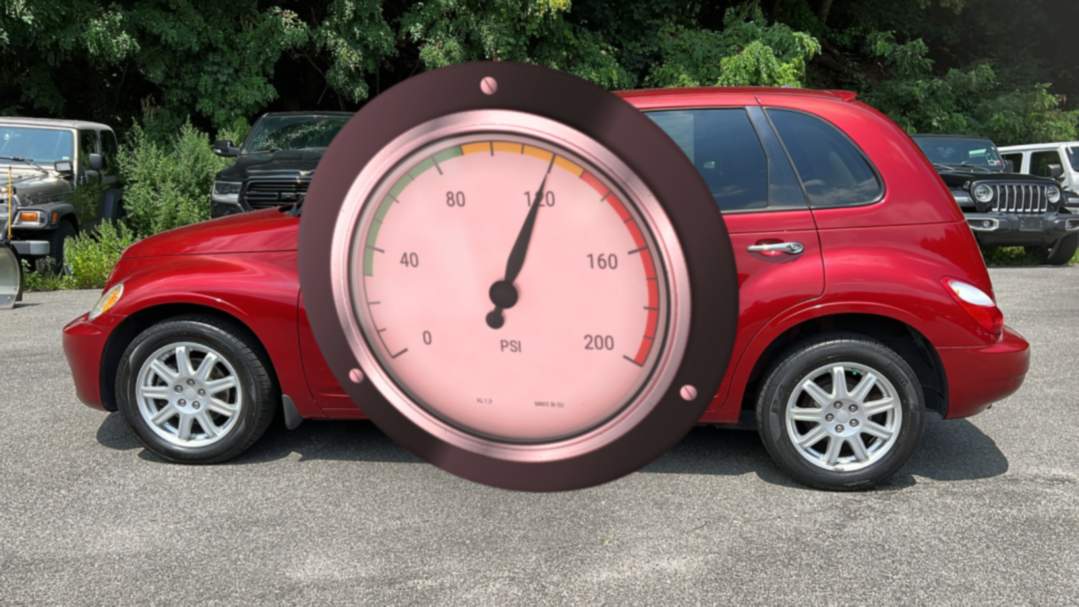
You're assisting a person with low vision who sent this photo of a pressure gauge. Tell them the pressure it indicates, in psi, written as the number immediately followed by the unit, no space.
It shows 120psi
